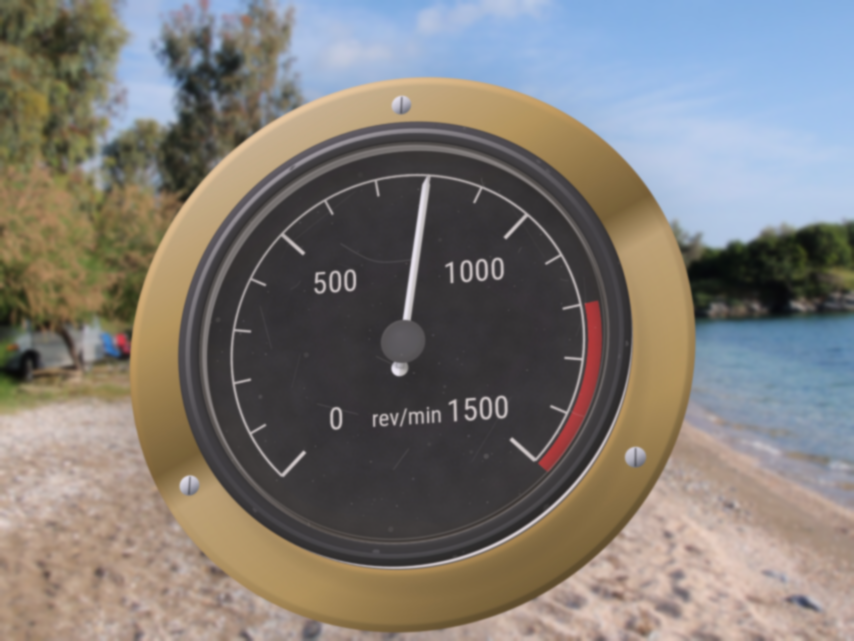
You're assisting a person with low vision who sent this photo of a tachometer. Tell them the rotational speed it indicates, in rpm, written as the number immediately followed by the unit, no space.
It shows 800rpm
